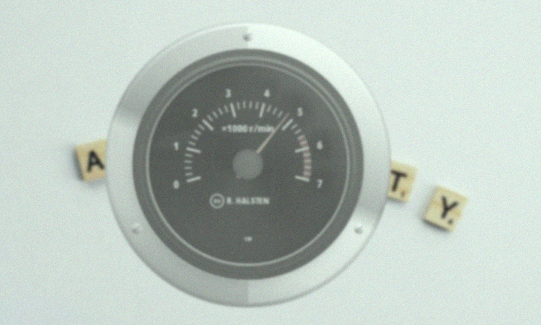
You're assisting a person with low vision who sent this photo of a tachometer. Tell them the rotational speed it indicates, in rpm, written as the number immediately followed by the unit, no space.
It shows 4800rpm
